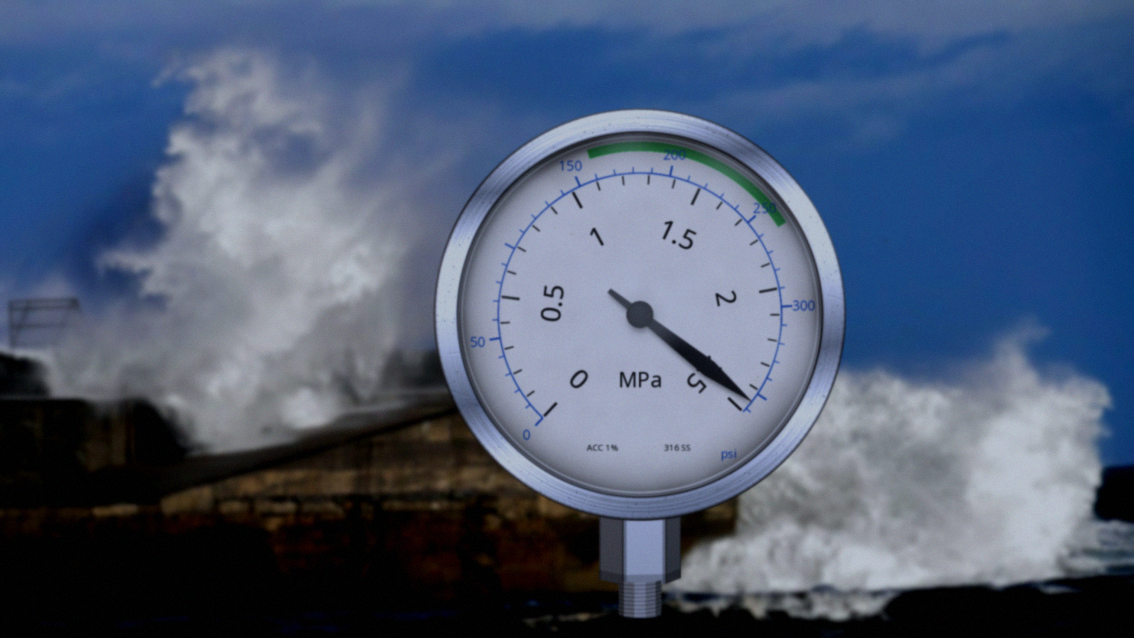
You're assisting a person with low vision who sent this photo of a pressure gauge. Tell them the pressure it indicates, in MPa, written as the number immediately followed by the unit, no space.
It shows 2.45MPa
